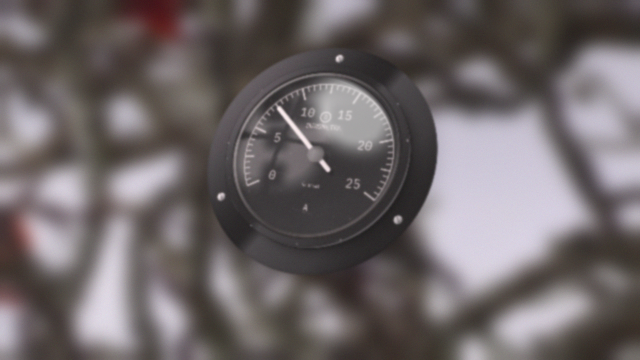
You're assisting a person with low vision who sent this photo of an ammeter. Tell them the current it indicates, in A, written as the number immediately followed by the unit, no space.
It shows 7.5A
